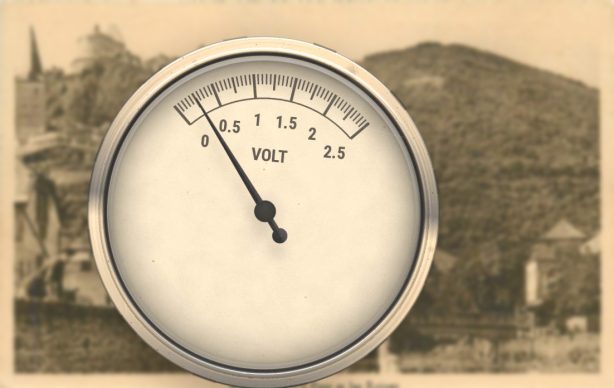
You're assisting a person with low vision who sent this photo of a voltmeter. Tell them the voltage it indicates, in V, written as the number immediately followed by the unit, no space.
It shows 0.25V
